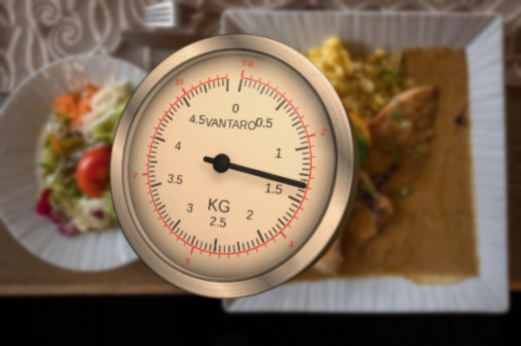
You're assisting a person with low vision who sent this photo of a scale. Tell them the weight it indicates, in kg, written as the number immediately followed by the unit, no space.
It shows 1.35kg
